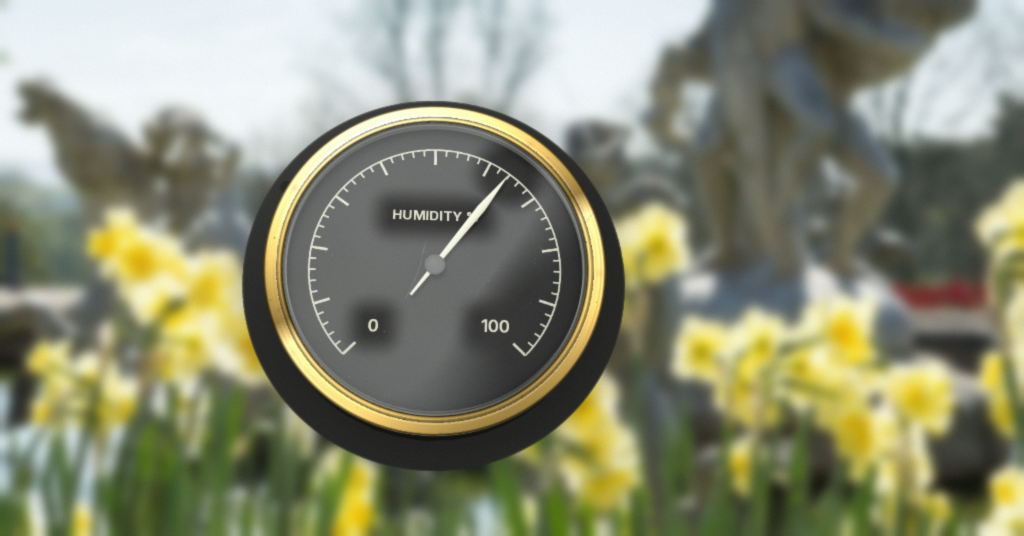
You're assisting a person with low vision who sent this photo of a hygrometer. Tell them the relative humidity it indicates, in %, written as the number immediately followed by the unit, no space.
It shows 64%
